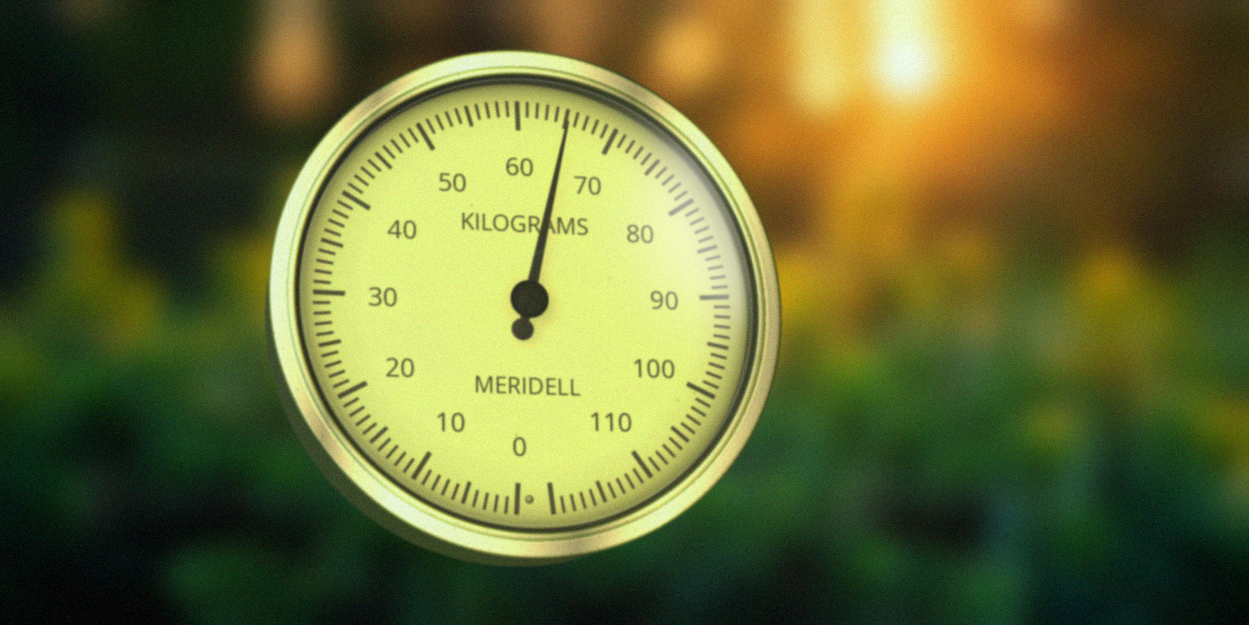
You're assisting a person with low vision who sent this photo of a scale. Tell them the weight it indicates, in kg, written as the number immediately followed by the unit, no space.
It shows 65kg
